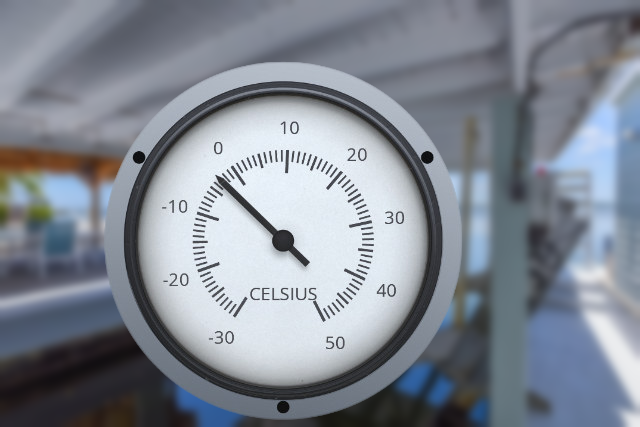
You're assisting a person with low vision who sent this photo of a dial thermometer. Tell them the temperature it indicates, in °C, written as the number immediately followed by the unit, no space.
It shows -3°C
